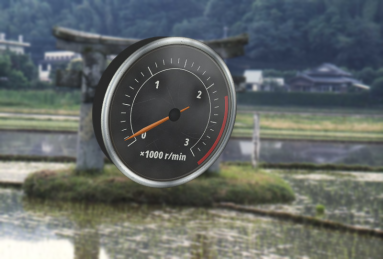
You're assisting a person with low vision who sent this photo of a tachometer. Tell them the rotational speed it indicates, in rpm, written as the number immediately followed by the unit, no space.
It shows 100rpm
